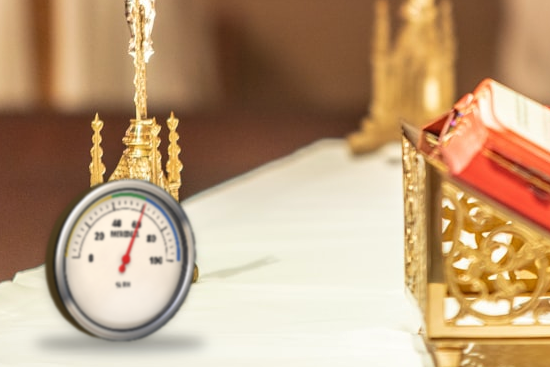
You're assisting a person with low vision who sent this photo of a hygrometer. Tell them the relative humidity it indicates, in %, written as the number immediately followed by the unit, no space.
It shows 60%
